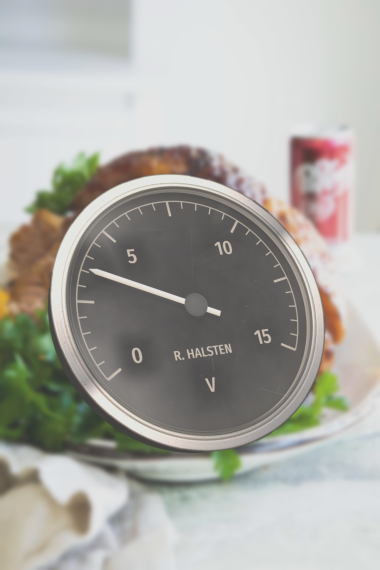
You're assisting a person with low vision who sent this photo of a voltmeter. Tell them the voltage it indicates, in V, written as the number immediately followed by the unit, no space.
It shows 3.5V
